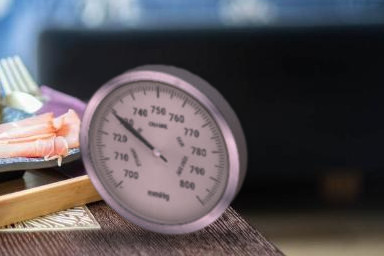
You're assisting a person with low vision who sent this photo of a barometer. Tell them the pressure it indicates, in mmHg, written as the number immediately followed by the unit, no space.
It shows 730mmHg
